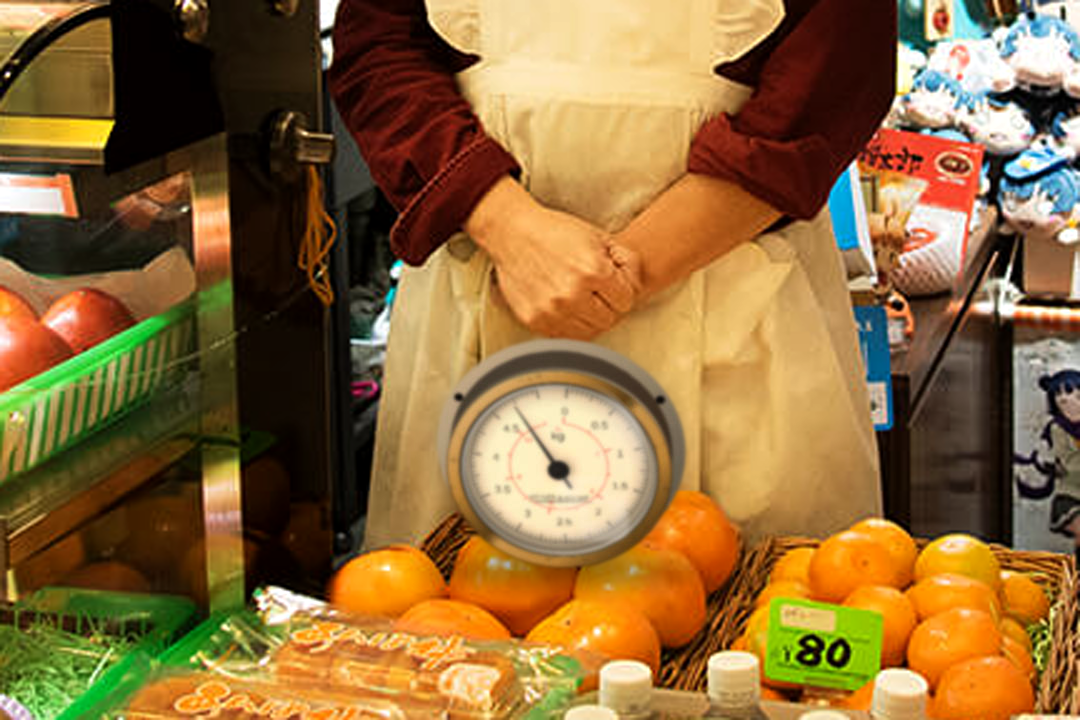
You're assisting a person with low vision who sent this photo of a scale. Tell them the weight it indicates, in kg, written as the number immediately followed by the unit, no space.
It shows 4.75kg
